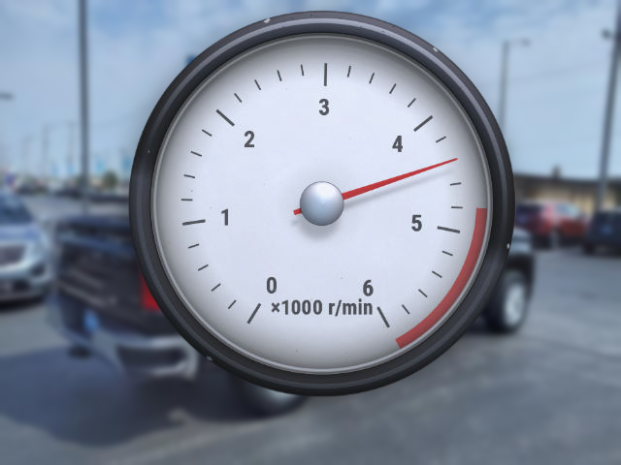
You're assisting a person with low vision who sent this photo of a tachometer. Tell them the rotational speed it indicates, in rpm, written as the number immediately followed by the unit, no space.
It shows 4400rpm
